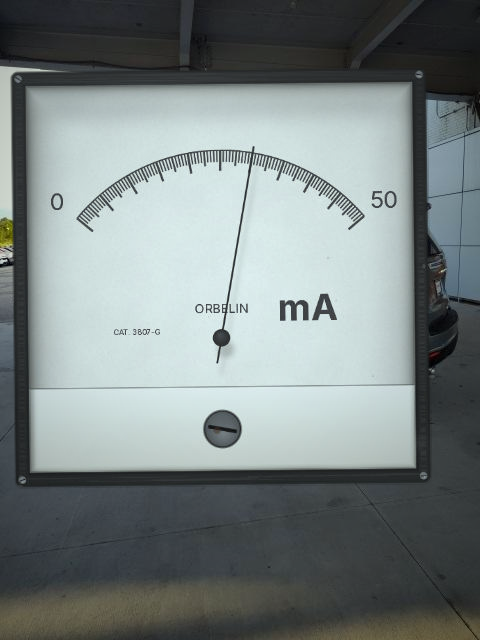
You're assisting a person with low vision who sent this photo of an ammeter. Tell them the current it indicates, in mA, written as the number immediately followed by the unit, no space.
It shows 30mA
